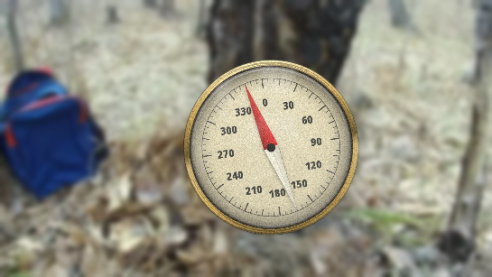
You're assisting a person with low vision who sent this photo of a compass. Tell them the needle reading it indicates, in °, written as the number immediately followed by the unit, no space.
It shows 345°
